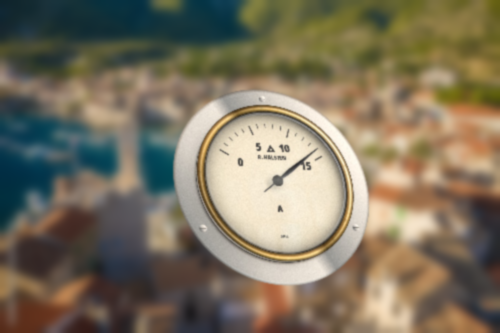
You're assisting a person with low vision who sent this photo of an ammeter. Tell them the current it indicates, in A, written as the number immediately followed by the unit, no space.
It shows 14A
